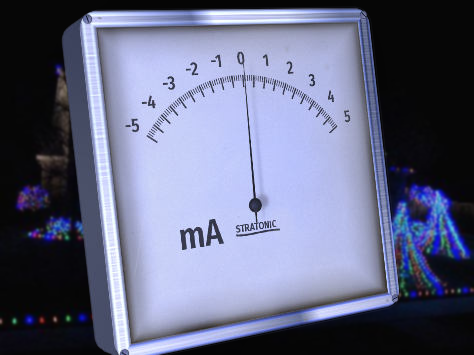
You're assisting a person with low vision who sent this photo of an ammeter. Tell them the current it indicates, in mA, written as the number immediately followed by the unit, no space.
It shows 0mA
